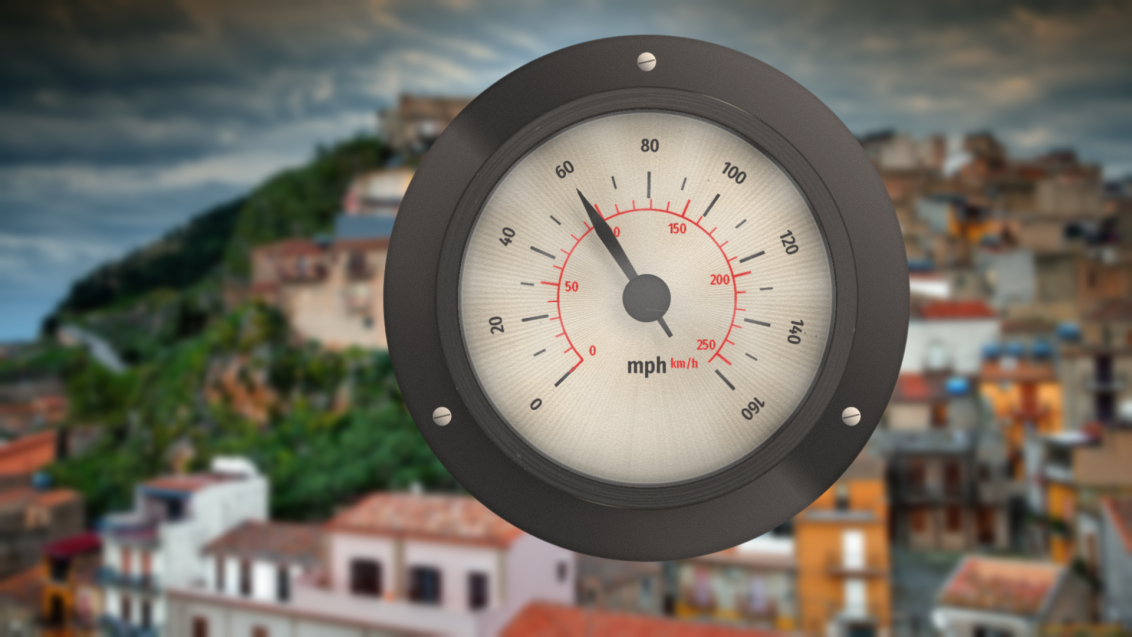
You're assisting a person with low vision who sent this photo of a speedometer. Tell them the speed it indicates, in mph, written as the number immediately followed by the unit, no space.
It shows 60mph
